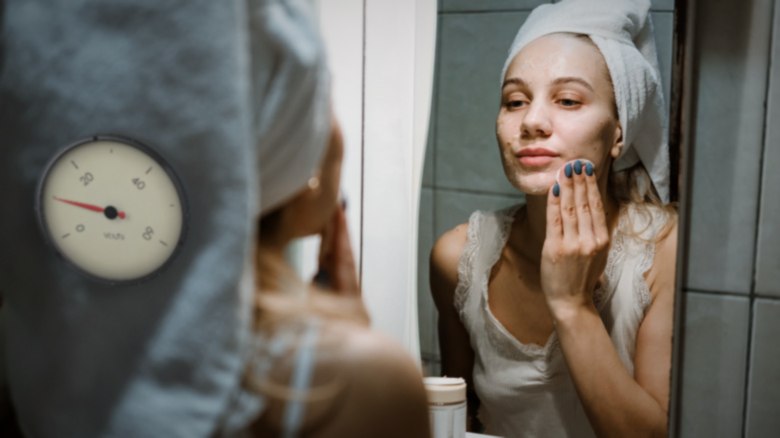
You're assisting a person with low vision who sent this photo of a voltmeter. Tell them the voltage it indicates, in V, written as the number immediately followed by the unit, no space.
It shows 10V
